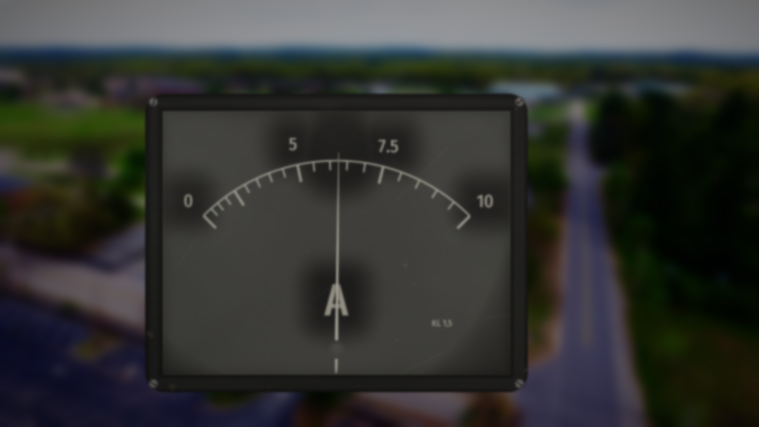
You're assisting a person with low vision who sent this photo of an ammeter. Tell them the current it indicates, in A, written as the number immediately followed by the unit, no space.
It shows 6.25A
